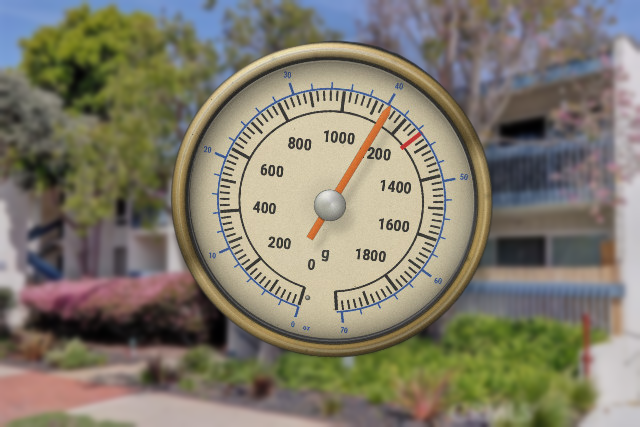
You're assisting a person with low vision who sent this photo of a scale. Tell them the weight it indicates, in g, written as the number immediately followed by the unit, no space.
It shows 1140g
